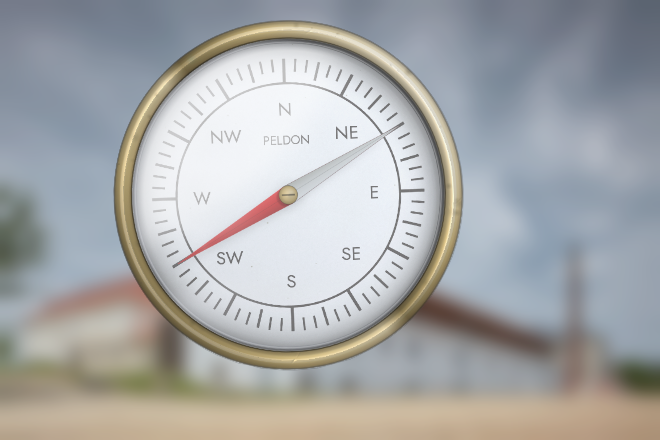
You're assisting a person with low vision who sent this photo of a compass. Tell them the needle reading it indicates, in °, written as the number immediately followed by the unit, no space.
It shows 240°
